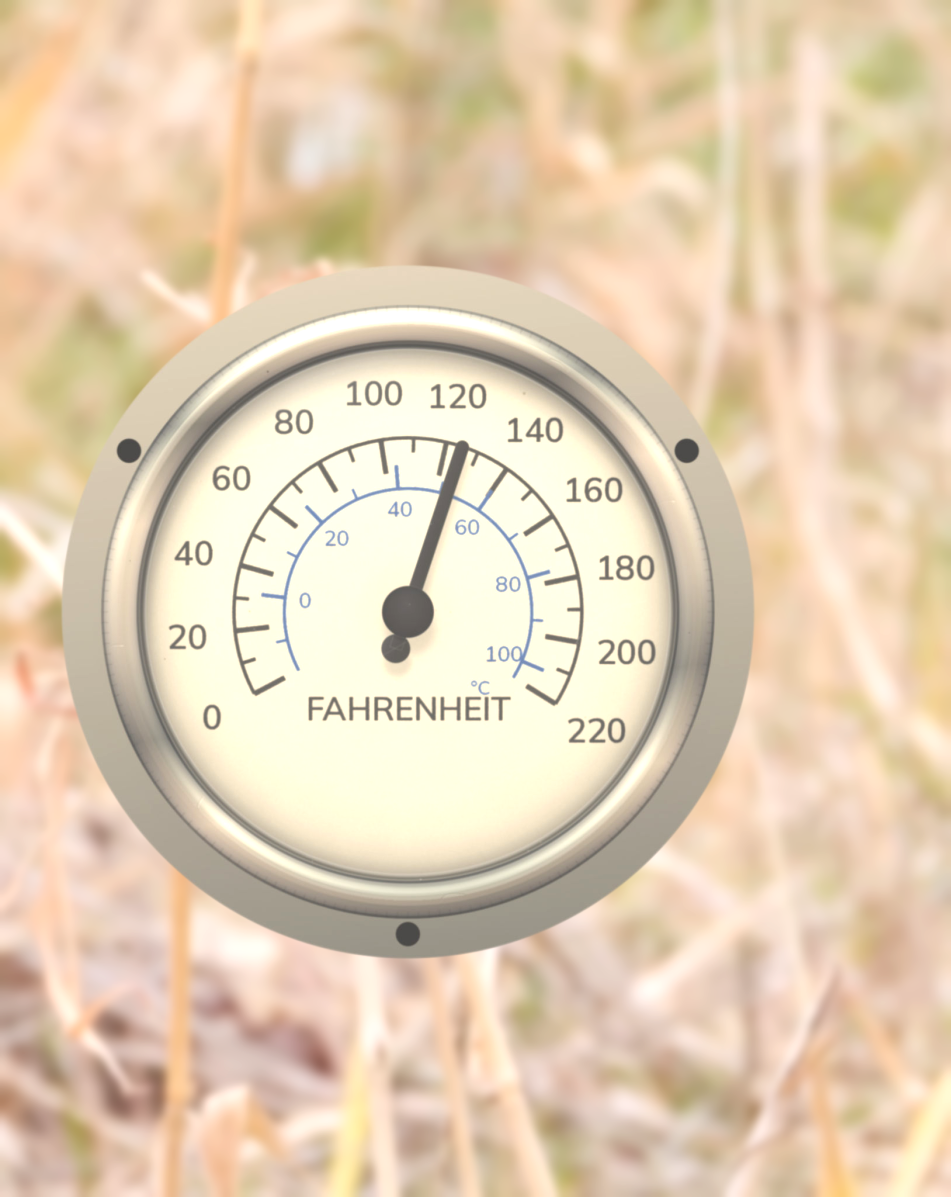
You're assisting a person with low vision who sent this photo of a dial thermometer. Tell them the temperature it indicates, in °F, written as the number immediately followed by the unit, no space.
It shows 125°F
